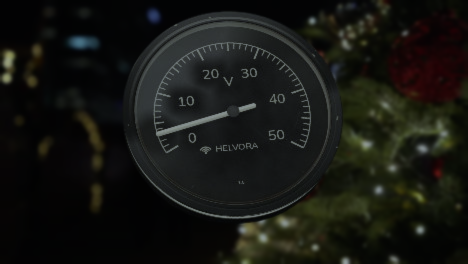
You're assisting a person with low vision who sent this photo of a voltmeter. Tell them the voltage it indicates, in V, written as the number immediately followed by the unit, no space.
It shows 3V
